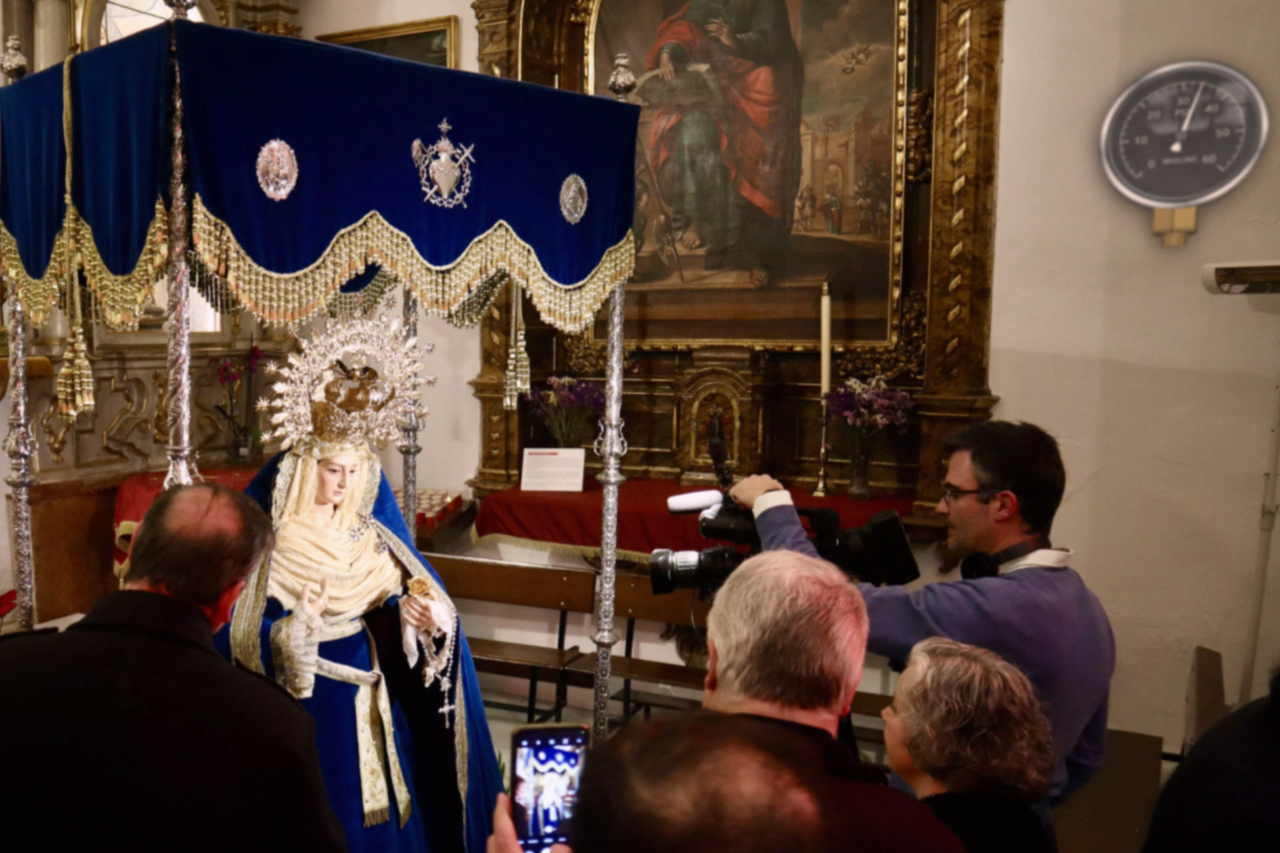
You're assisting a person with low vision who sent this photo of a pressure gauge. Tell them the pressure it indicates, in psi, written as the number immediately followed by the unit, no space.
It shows 34psi
